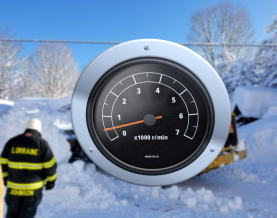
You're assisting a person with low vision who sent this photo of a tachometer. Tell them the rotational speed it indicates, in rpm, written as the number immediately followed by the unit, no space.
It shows 500rpm
